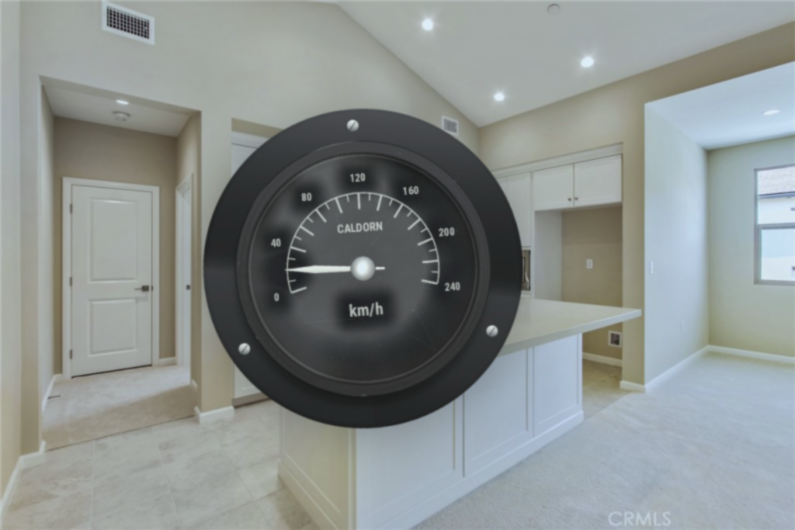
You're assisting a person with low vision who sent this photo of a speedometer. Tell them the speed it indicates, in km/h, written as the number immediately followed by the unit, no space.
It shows 20km/h
